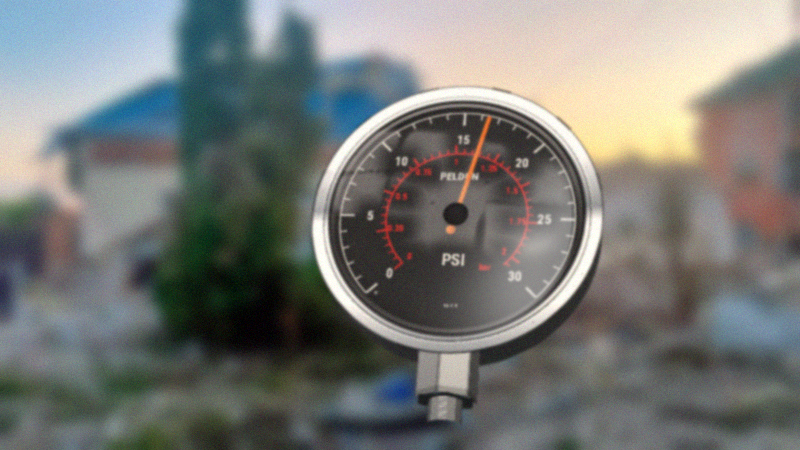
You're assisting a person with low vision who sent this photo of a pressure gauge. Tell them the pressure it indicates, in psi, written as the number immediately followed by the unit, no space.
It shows 16.5psi
